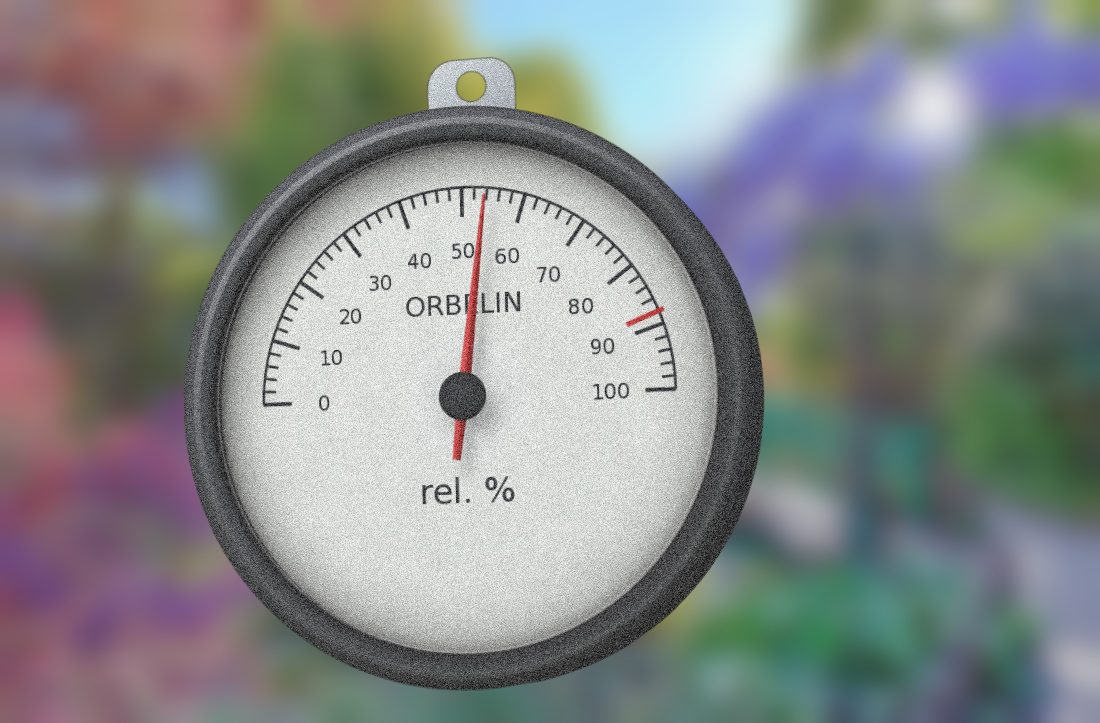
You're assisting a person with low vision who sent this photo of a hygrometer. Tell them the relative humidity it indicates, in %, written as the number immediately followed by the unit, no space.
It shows 54%
